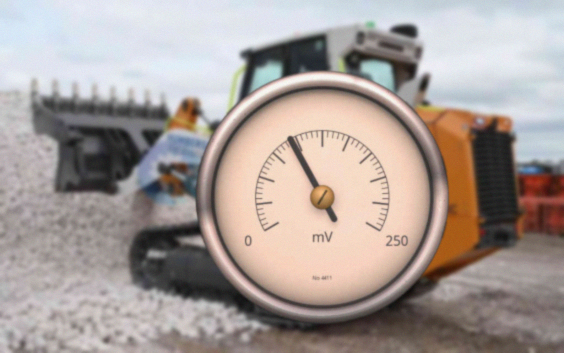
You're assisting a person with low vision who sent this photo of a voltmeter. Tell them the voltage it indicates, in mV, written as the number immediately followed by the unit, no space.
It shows 95mV
